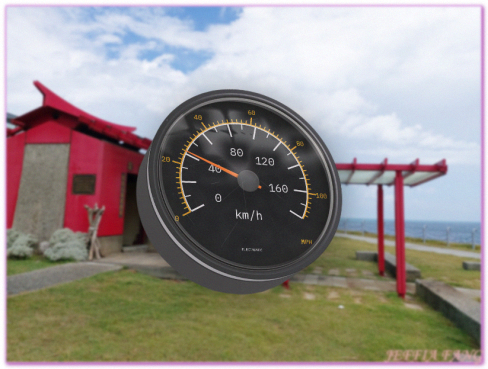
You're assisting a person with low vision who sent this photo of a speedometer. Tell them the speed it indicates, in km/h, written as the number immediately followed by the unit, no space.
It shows 40km/h
